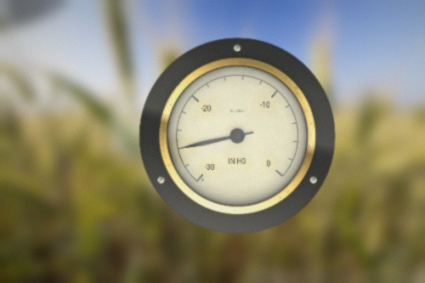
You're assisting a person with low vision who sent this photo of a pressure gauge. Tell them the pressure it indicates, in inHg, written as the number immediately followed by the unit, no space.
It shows -26inHg
